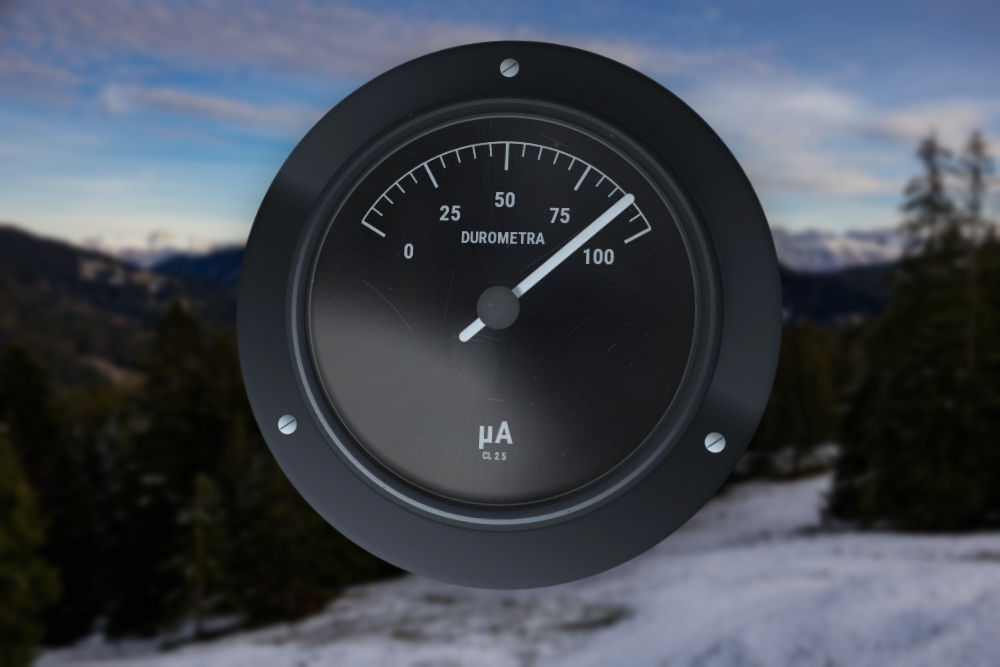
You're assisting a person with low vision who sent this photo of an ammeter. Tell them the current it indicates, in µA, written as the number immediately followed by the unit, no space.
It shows 90µA
